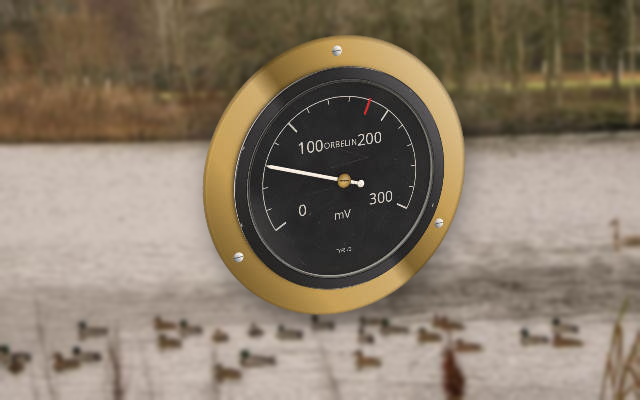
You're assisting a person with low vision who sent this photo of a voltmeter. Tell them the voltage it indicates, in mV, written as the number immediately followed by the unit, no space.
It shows 60mV
